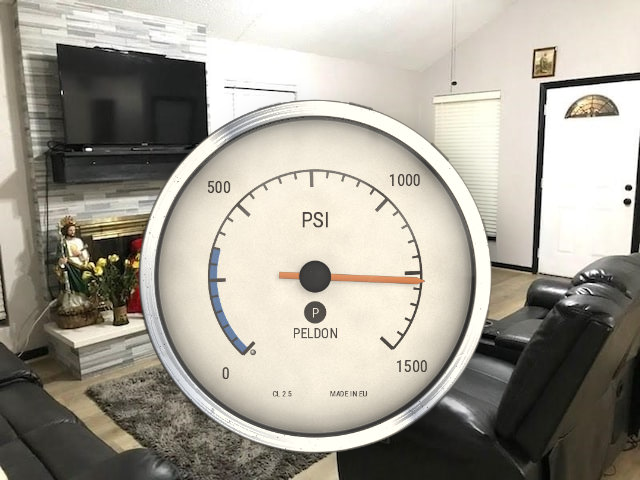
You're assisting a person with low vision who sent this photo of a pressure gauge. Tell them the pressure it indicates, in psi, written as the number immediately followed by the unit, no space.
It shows 1275psi
